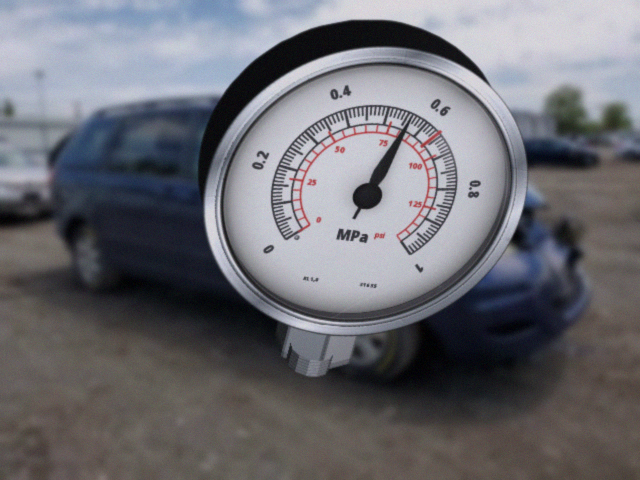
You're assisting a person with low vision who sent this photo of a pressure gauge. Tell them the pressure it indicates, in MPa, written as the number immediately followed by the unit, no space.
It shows 0.55MPa
